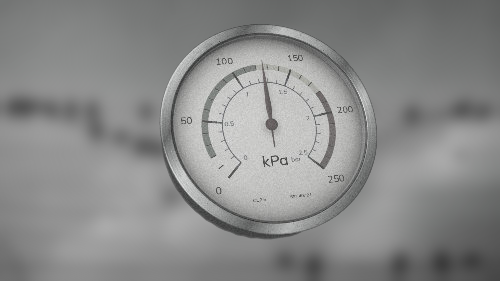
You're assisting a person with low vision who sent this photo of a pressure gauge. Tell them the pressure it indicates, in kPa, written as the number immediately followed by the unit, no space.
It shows 125kPa
